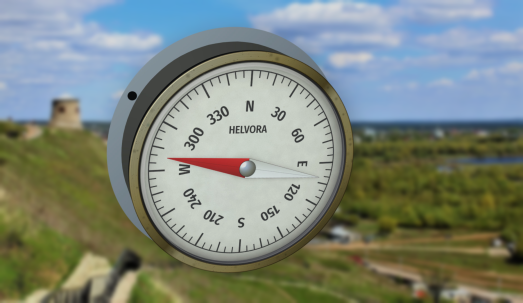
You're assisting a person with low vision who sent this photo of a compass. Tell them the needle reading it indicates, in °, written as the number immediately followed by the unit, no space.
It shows 280°
